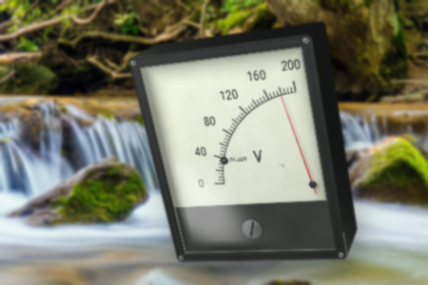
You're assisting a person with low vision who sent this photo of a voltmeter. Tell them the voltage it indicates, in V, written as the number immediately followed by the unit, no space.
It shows 180V
